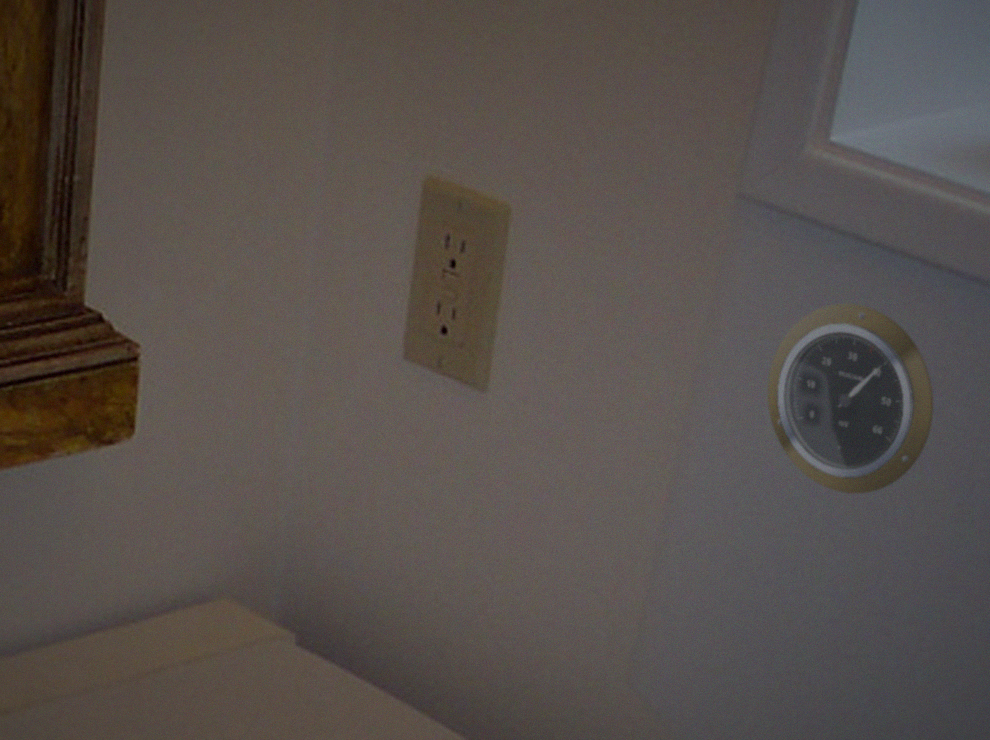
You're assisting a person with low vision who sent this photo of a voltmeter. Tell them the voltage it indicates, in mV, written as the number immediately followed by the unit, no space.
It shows 40mV
